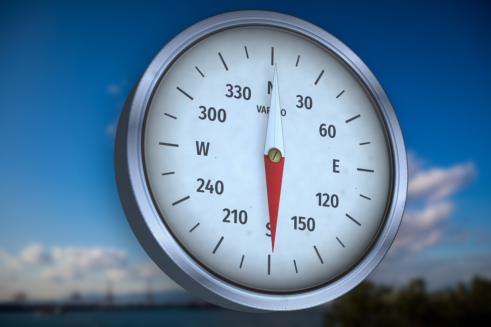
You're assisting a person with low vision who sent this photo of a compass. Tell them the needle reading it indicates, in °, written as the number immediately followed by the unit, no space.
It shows 180°
